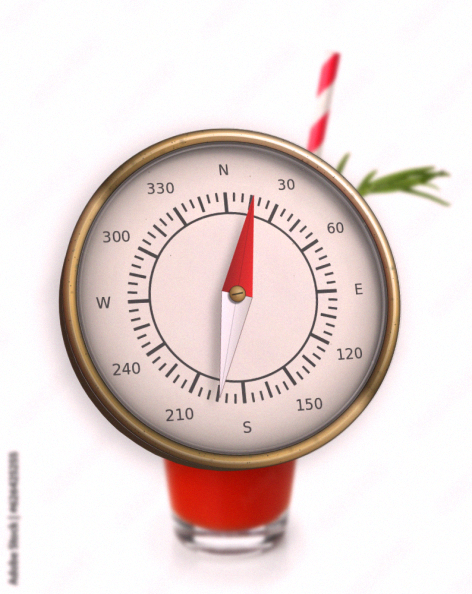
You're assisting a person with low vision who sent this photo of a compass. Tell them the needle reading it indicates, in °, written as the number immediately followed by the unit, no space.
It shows 15°
